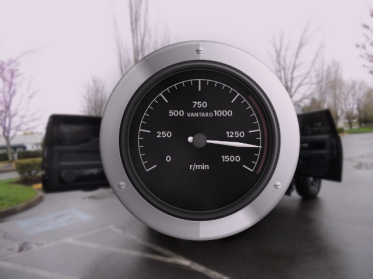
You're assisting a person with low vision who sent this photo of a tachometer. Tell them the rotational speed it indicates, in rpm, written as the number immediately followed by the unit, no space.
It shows 1350rpm
